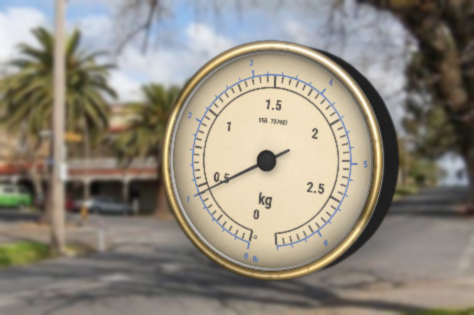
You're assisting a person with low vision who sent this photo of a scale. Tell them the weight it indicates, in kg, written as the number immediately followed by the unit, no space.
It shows 0.45kg
